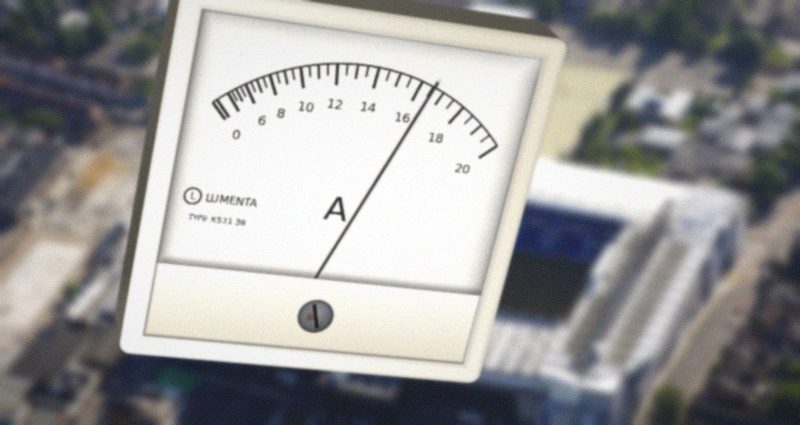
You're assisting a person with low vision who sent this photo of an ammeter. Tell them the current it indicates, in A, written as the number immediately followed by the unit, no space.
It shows 16.5A
